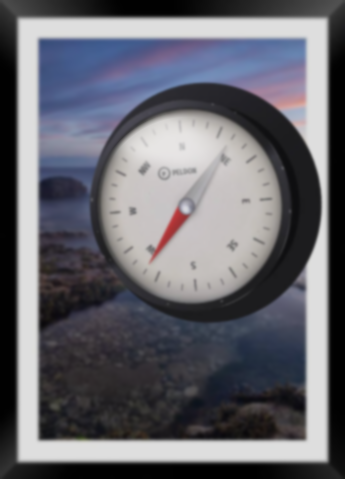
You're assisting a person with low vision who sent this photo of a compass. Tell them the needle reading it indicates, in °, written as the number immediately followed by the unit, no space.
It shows 220°
